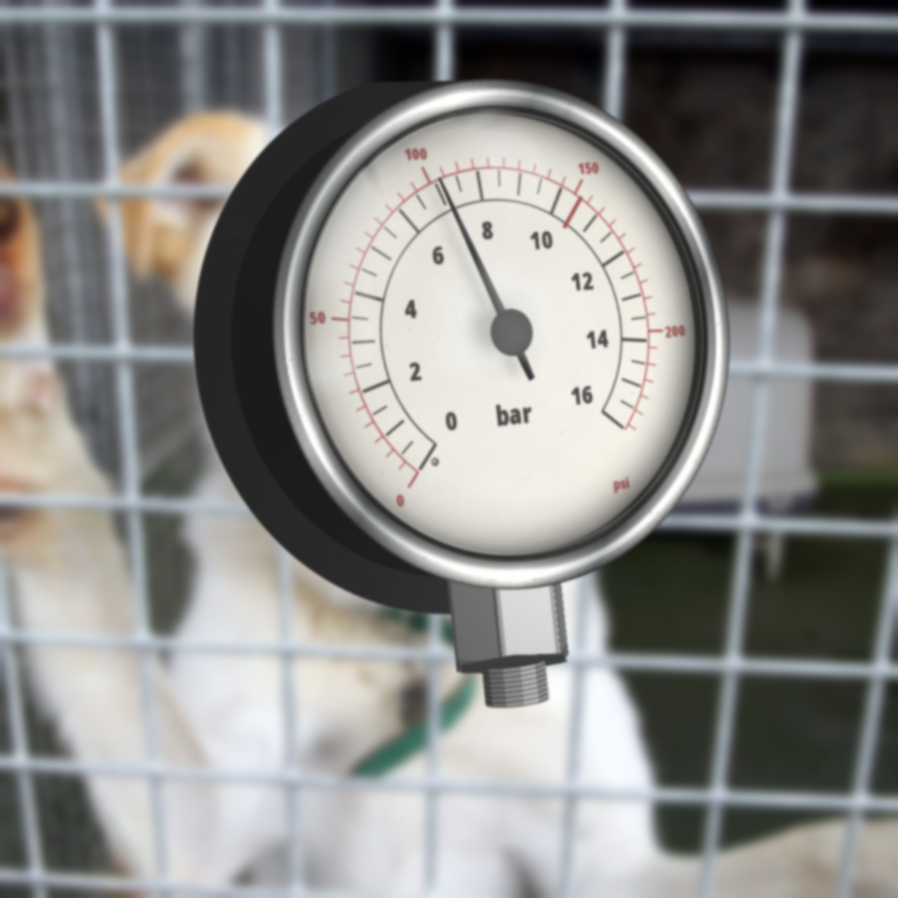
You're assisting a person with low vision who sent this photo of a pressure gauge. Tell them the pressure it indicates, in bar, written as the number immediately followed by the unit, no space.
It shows 7bar
